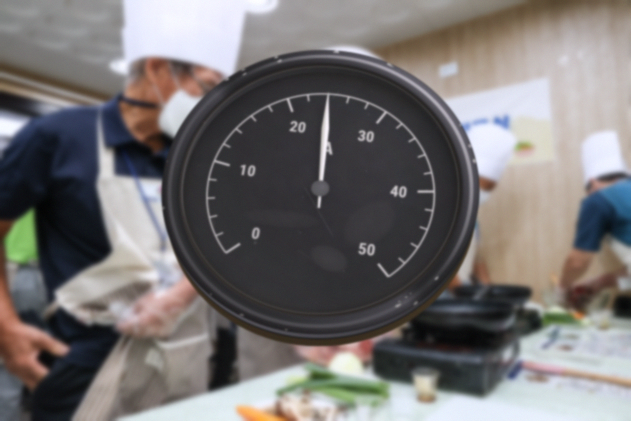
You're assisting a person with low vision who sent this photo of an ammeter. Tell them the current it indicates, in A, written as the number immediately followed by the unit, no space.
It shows 24A
